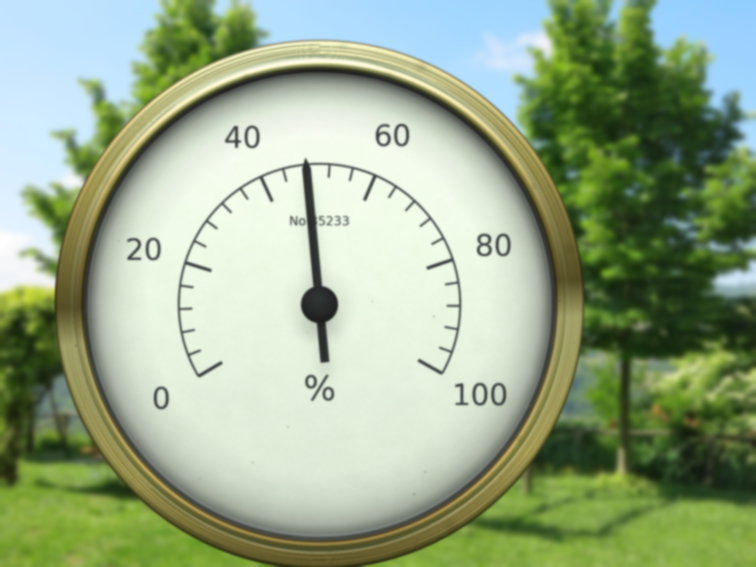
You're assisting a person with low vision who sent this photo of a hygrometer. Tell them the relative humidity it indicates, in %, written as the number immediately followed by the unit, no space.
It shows 48%
